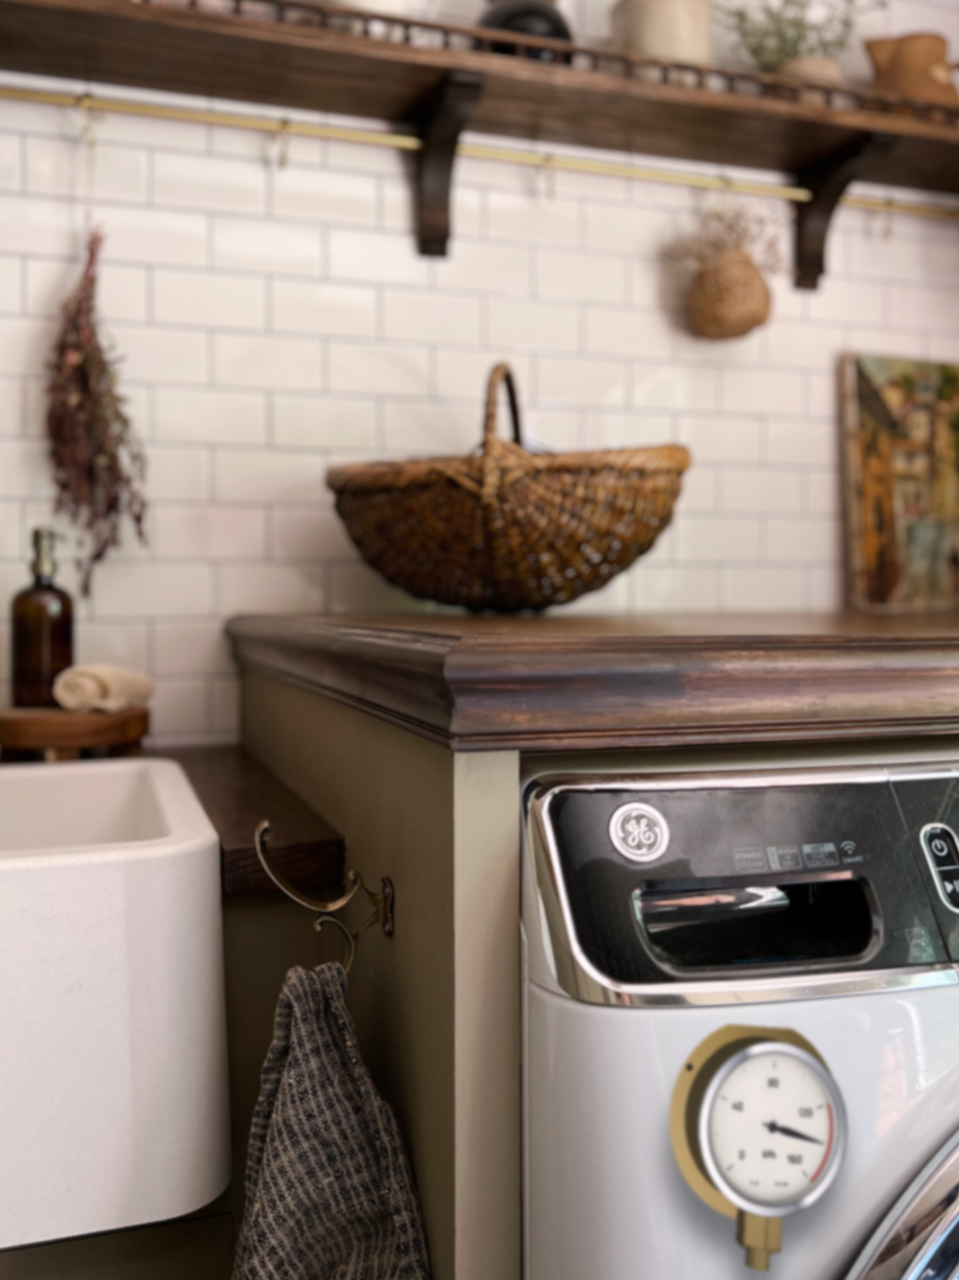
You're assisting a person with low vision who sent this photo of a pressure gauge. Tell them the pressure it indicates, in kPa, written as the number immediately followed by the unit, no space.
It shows 140kPa
